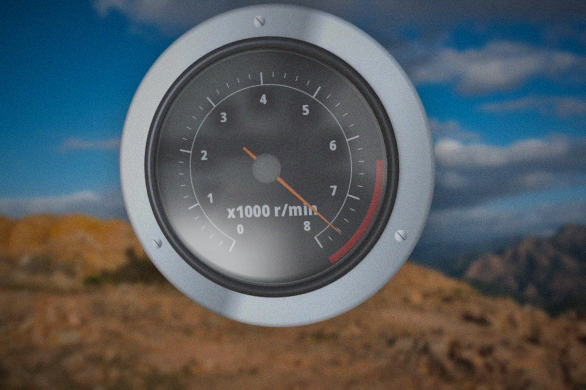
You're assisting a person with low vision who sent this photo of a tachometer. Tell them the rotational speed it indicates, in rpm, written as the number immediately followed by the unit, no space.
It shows 7600rpm
